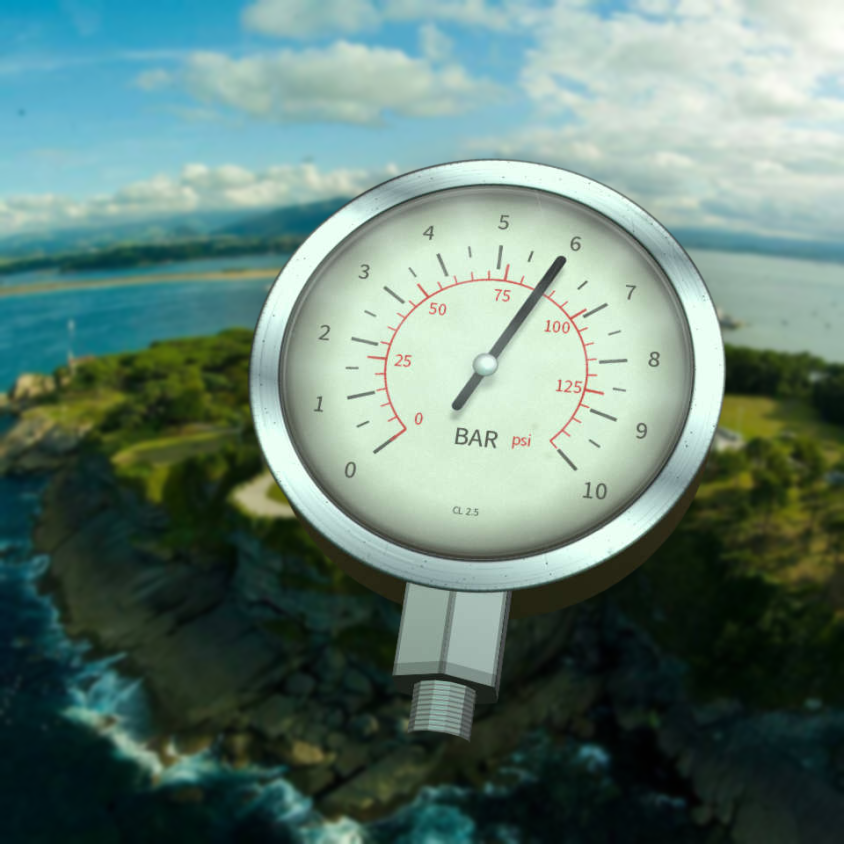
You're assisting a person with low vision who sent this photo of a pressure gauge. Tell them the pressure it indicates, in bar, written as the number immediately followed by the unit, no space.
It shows 6bar
